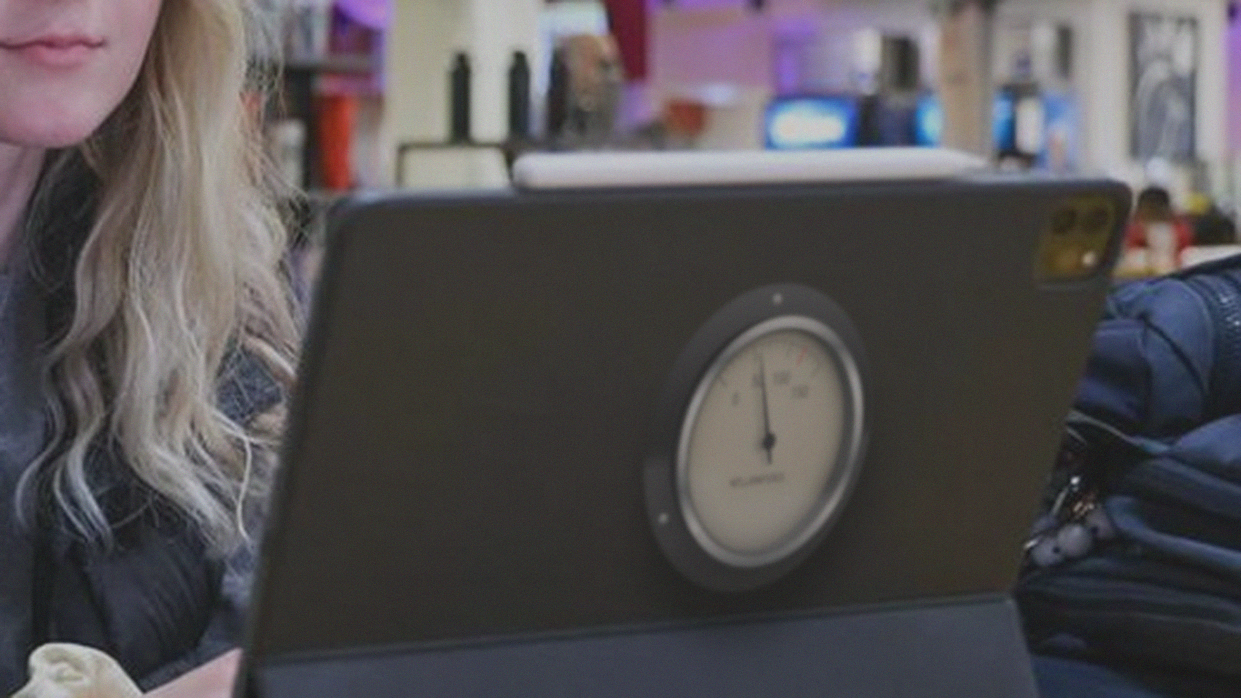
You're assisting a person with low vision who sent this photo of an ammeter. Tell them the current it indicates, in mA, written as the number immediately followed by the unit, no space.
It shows 50mA
